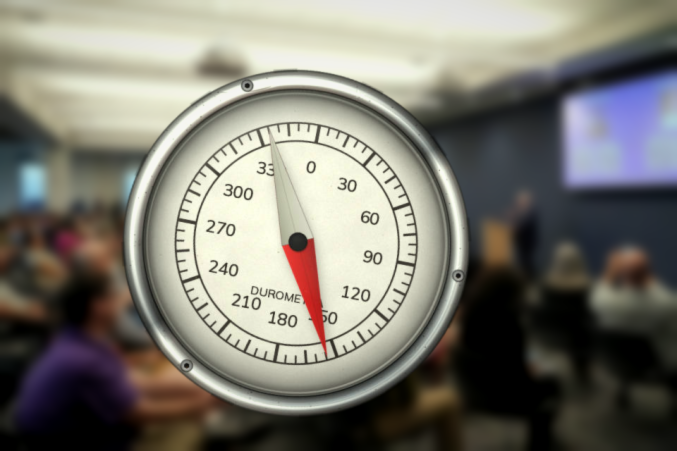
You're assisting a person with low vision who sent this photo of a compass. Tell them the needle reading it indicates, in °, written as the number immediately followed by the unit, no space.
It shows 155°
